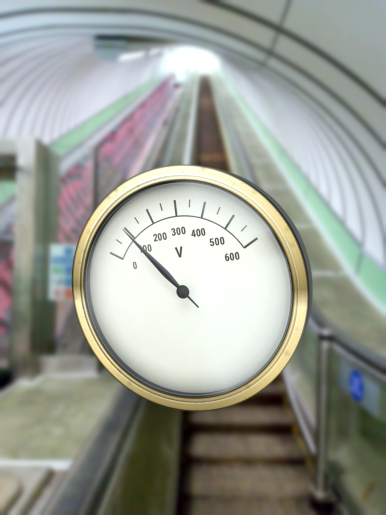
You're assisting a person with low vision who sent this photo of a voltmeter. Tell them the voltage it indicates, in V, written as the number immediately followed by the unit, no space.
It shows 100V
